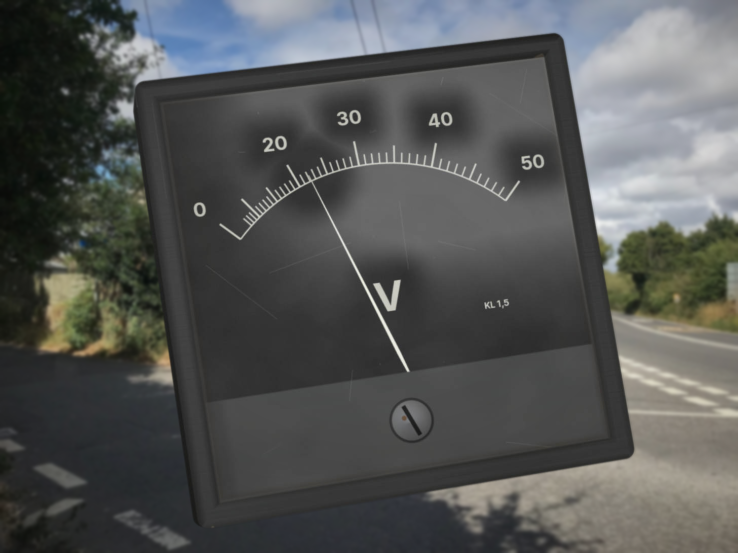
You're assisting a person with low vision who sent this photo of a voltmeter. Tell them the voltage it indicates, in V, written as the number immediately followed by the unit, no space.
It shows 22V
